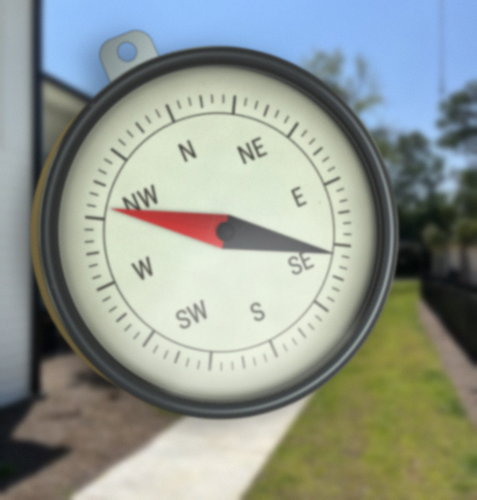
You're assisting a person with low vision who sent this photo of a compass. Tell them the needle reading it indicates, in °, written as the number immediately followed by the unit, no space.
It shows 305°
